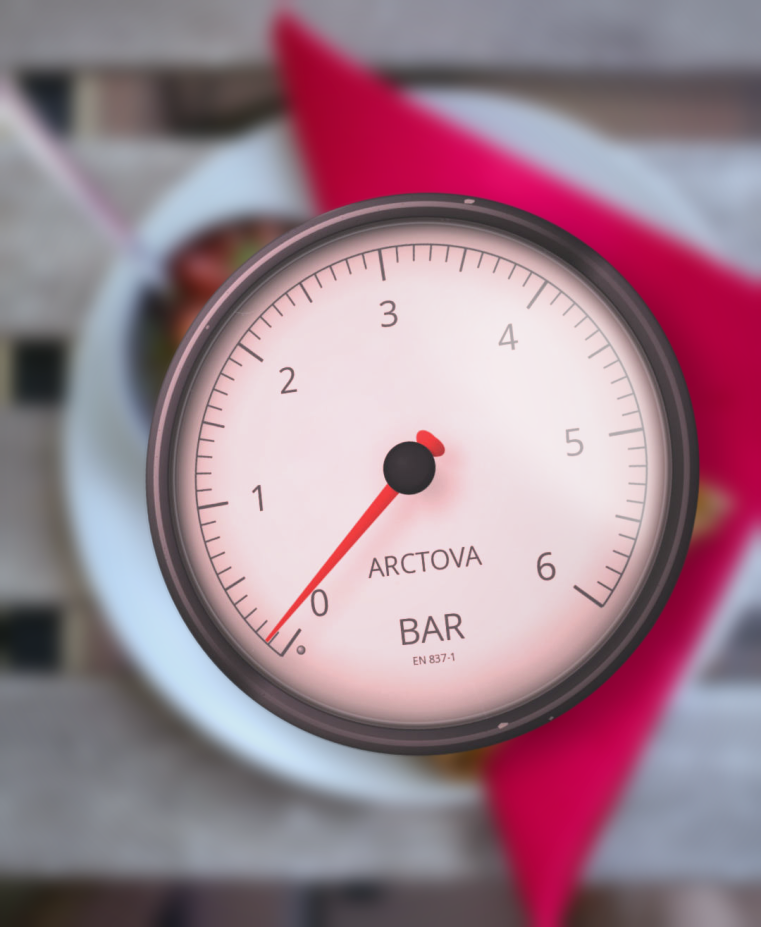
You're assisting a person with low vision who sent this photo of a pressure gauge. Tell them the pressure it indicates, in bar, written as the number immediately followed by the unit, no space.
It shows 0.1bar
